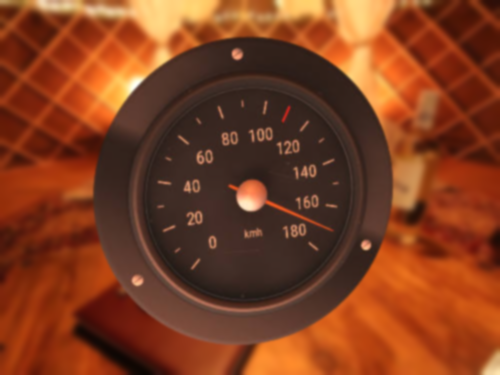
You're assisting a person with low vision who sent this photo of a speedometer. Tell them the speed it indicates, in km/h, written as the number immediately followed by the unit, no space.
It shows 170km/h
